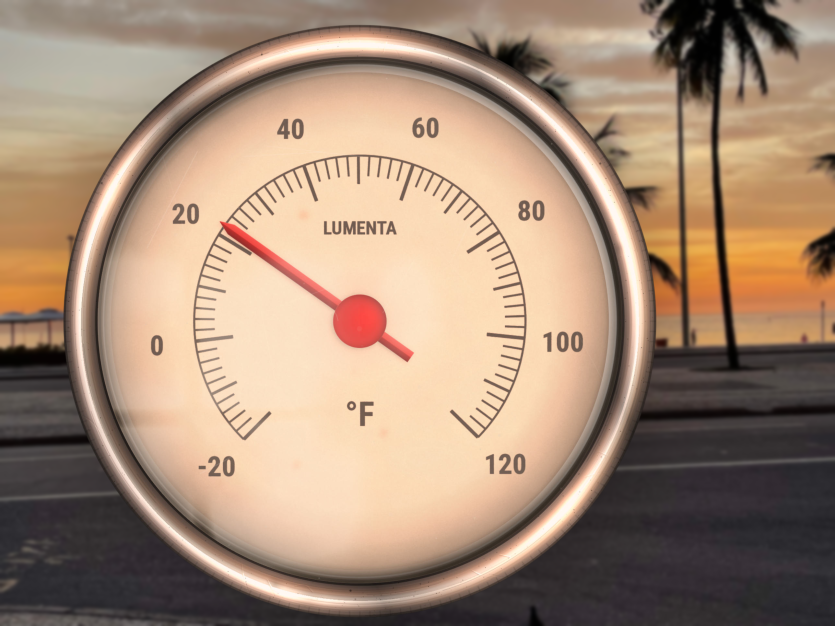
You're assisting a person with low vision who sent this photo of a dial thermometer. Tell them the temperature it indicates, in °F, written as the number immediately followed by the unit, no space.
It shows 22°F
